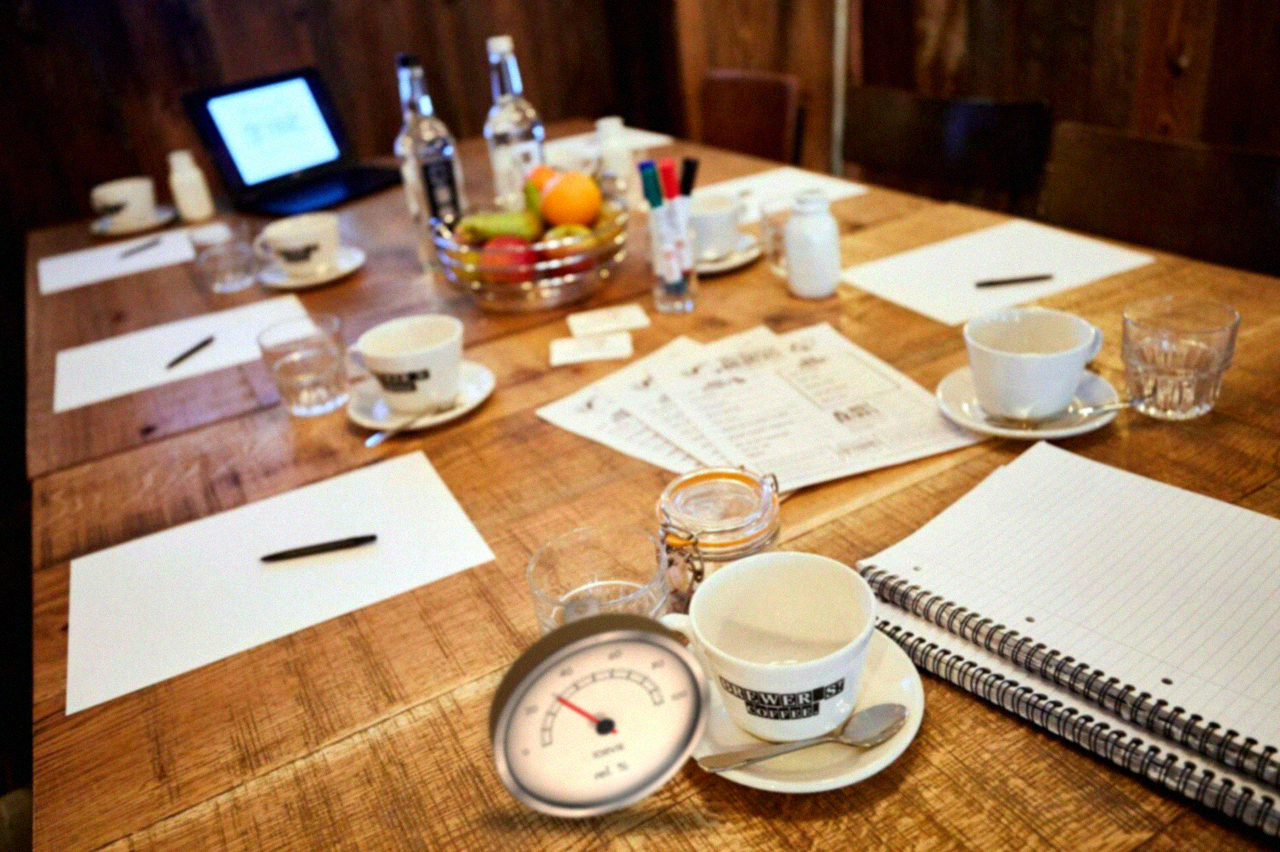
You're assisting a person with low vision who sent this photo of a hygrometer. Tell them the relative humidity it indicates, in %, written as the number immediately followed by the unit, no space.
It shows 30%
